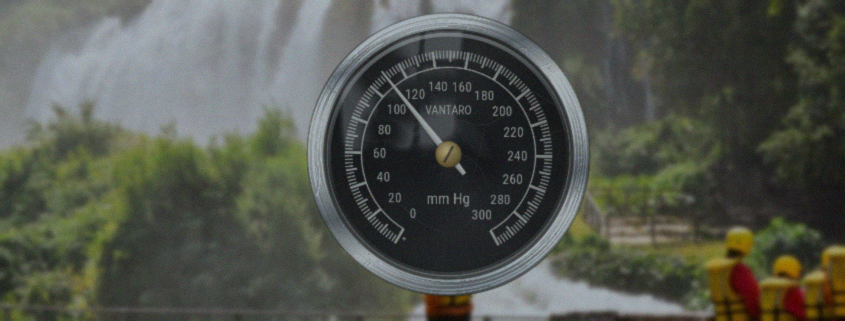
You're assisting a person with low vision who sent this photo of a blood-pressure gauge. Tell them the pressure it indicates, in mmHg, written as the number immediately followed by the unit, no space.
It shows 110mmHg
